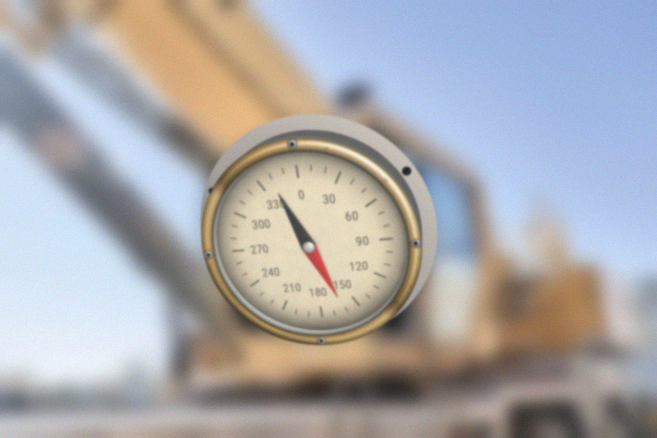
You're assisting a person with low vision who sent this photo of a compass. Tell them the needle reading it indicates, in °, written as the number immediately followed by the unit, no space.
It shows 160°
